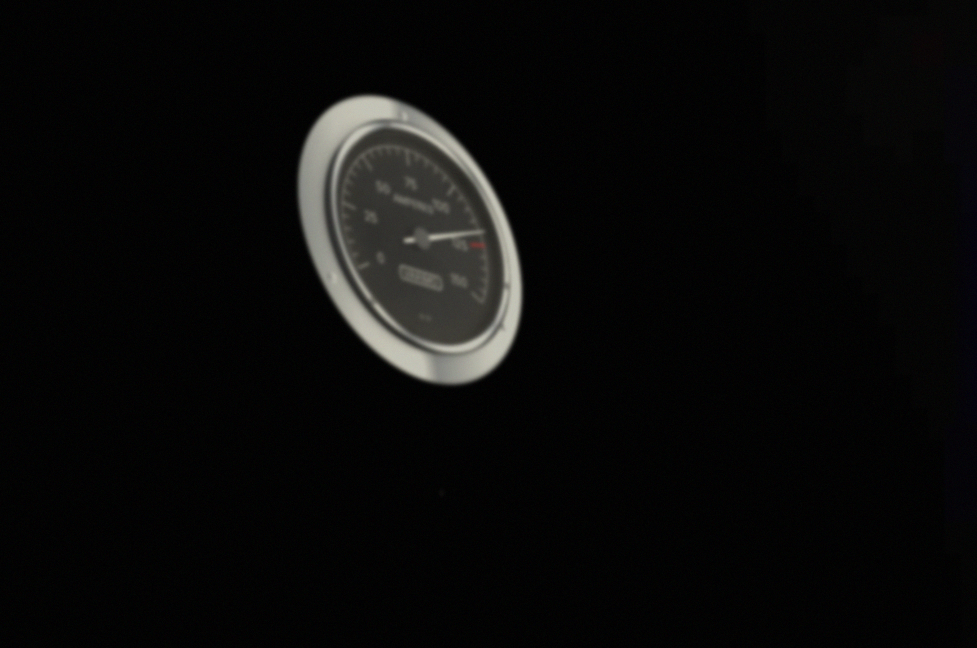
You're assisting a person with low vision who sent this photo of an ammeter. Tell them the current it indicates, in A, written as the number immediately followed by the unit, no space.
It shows 120A
